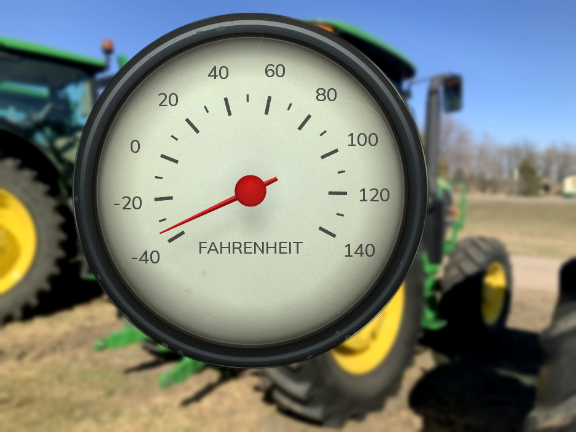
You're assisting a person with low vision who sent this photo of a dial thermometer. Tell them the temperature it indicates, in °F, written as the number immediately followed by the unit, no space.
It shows -35°F
